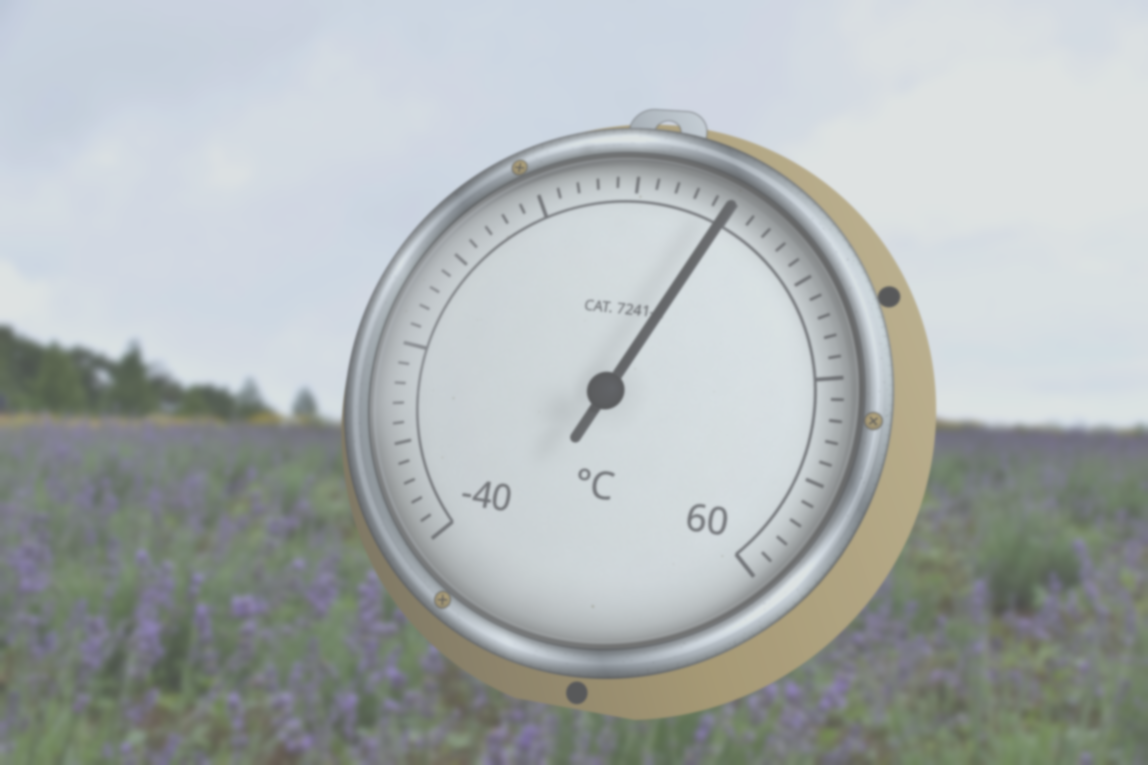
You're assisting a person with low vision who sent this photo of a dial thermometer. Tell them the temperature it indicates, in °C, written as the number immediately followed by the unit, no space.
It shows 20°C
